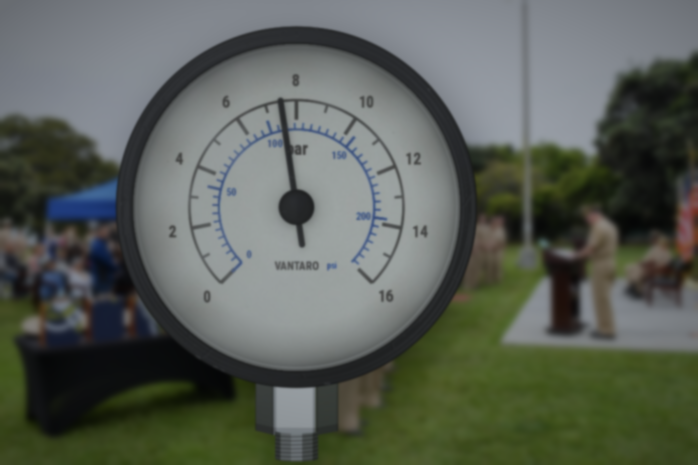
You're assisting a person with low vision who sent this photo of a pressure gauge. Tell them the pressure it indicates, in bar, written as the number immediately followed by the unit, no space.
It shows 7.5bar
